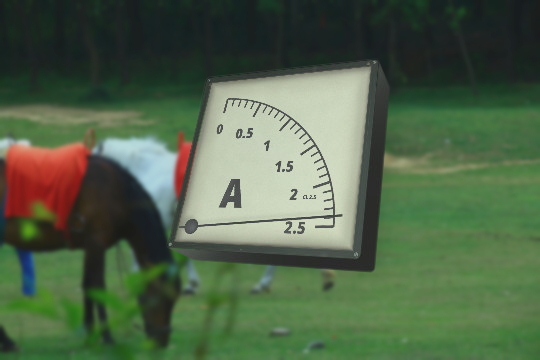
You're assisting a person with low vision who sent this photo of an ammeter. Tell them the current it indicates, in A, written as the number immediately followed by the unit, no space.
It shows 2.4A
